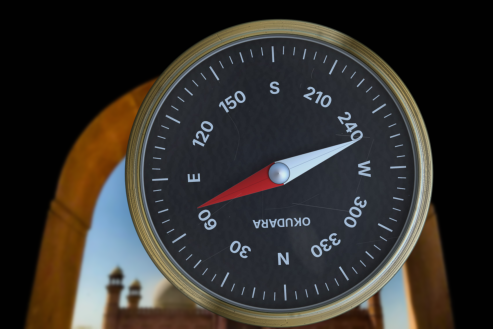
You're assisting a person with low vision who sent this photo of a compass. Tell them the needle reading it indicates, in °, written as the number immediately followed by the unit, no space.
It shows 70°
